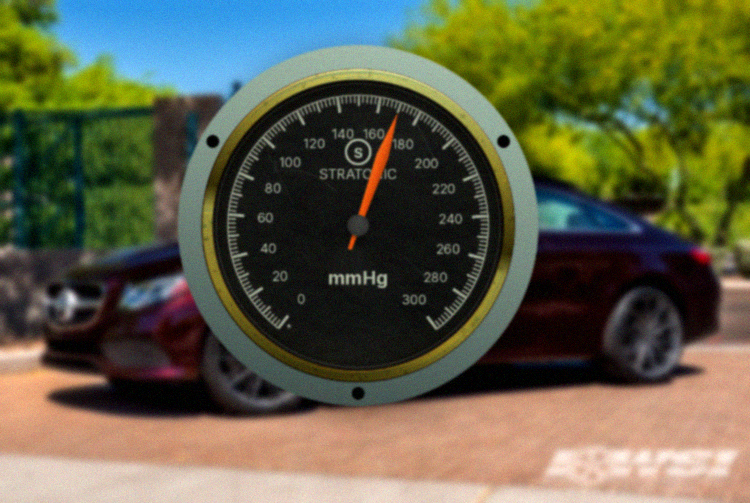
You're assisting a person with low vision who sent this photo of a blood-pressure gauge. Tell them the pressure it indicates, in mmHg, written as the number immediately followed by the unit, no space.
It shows 170mmHg
